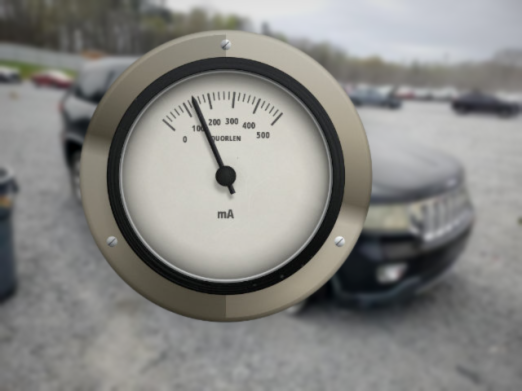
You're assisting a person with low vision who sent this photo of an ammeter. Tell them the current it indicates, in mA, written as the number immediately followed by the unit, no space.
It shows 140mA
